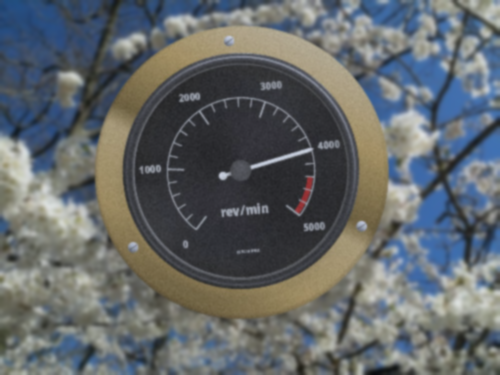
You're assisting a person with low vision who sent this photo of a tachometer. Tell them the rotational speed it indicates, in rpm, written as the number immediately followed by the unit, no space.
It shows 4000rpm
